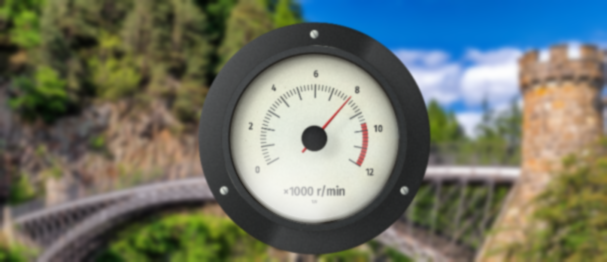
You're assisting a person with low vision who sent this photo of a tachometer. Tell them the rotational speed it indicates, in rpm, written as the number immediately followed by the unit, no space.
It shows 8000rpm
